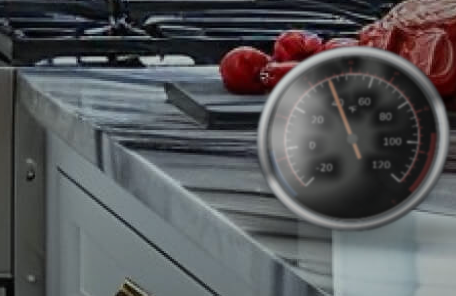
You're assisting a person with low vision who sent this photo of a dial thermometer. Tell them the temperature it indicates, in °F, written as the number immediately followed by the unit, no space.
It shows 40°F
